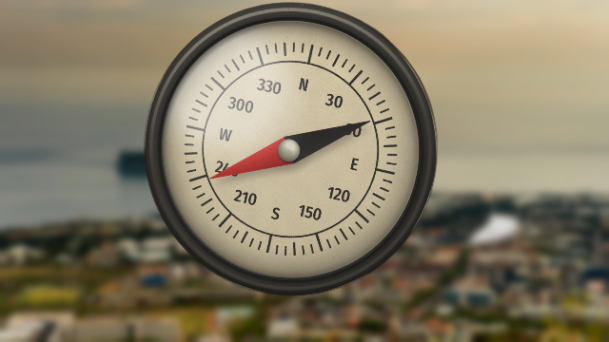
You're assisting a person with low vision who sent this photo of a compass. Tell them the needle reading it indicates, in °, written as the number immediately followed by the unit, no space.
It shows 237.5°
